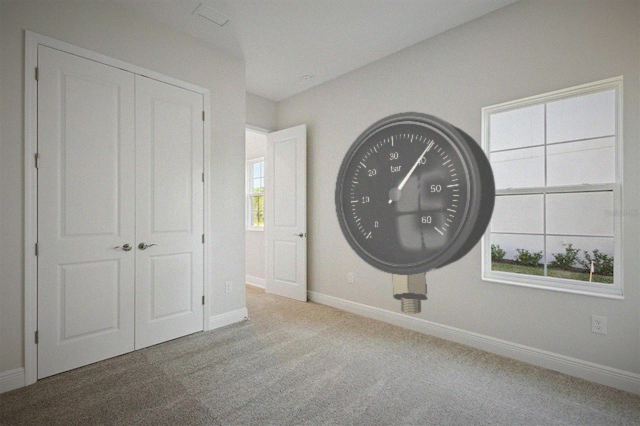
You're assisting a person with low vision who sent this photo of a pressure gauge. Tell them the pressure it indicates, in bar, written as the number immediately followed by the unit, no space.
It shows 40bar
